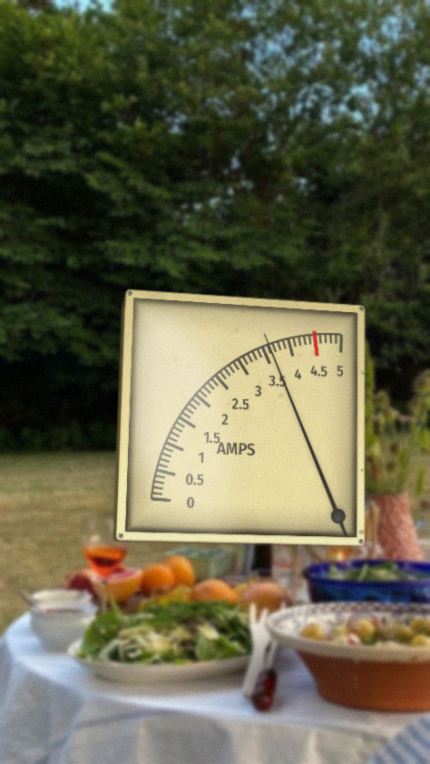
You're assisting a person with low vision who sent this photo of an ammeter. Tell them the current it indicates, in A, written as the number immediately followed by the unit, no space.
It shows 3.6A
